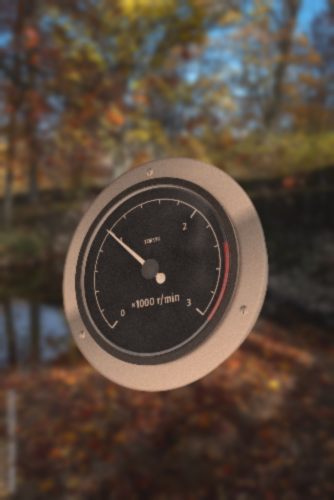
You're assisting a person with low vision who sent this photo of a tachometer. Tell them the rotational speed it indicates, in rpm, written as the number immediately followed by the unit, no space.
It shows 1000rpm
